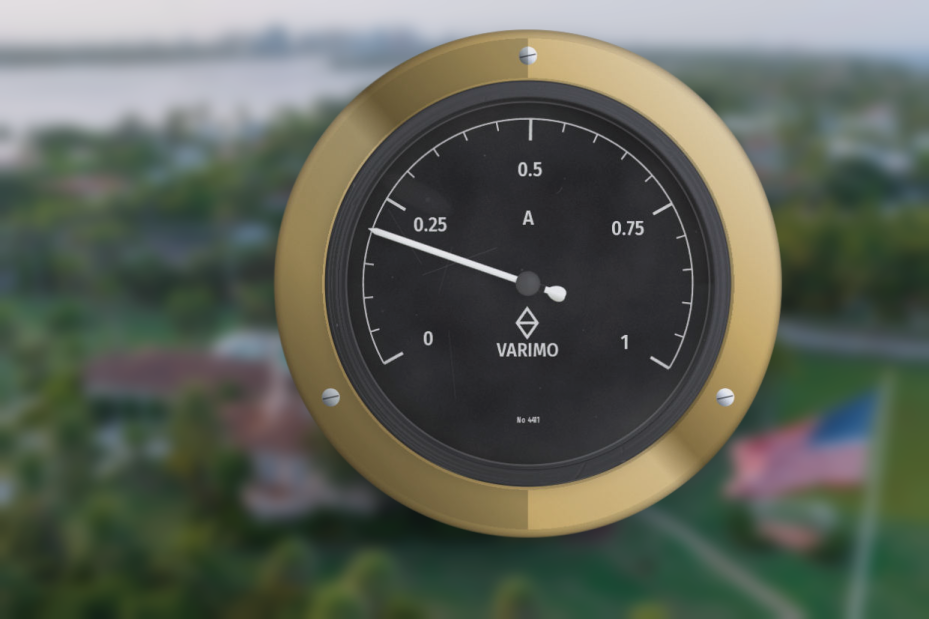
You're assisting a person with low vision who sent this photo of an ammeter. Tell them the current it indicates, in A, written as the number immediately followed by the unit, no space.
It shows 0.2A
